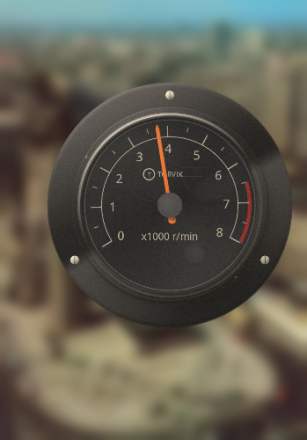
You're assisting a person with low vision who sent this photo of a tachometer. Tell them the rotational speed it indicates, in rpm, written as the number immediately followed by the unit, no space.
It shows 3750rpm
